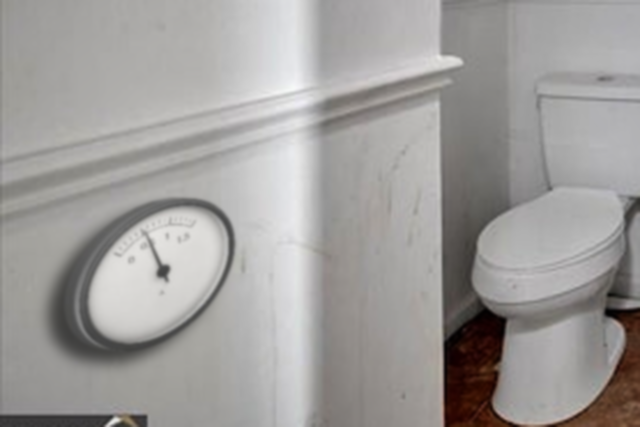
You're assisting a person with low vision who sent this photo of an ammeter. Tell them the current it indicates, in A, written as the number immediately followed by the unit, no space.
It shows 0.5A
